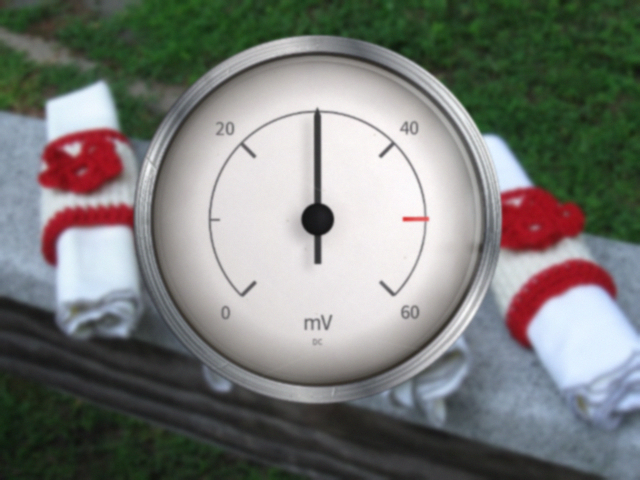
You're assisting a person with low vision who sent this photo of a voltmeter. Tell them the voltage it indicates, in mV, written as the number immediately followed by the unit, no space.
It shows 30mV
